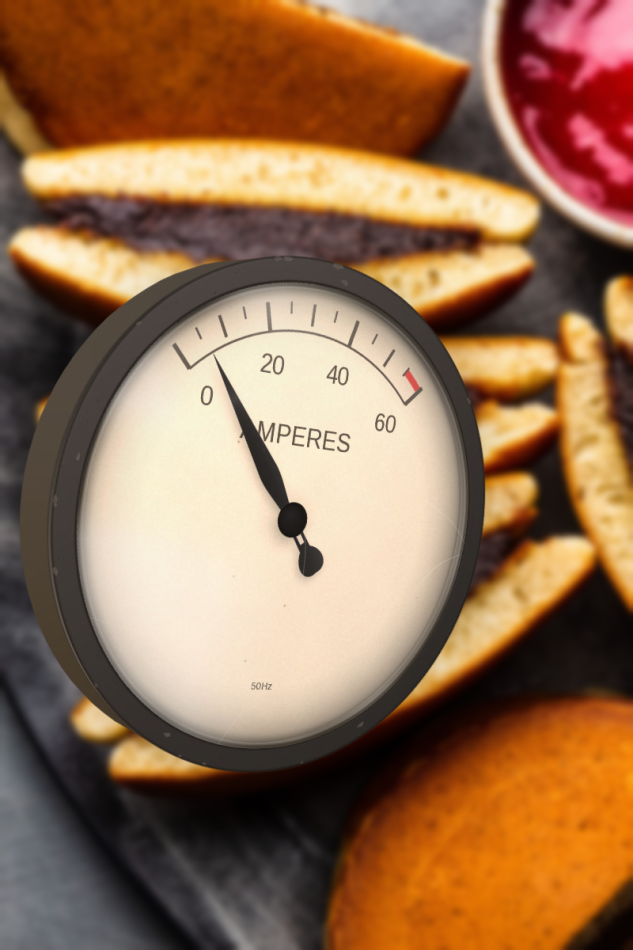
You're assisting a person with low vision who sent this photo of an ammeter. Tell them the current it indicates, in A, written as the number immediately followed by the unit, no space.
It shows 5A
